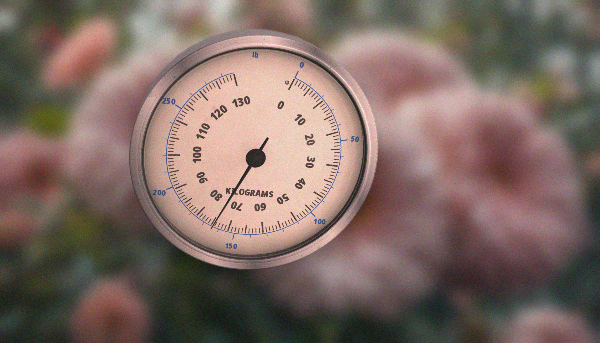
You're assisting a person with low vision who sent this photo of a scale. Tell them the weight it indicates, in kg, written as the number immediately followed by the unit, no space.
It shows 75kg
